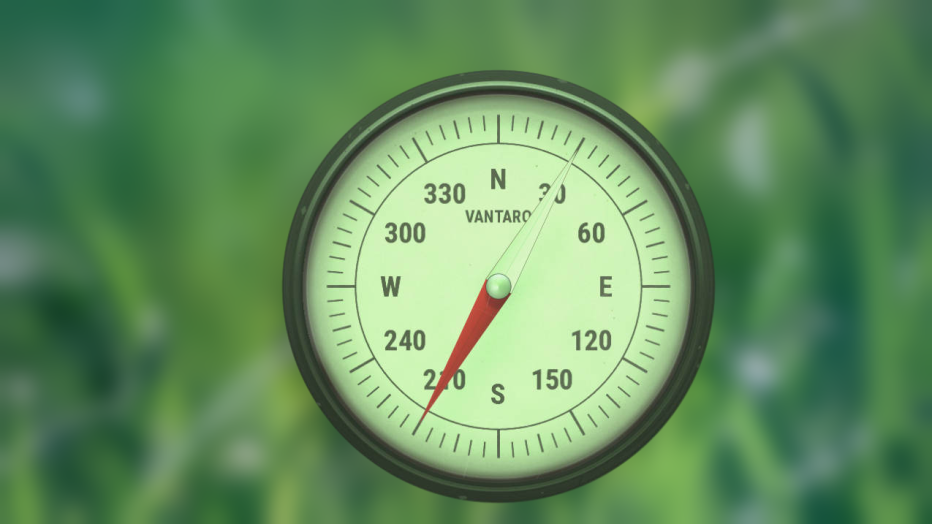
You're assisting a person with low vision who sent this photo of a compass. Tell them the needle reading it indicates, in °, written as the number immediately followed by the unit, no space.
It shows 210°
